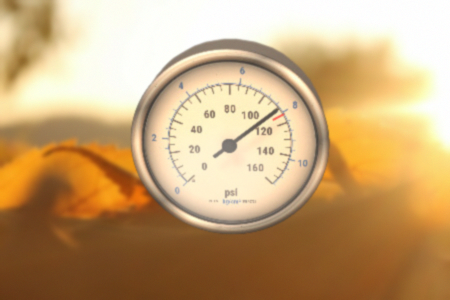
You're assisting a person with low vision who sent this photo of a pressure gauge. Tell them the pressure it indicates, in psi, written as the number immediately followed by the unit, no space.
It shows 110psi
